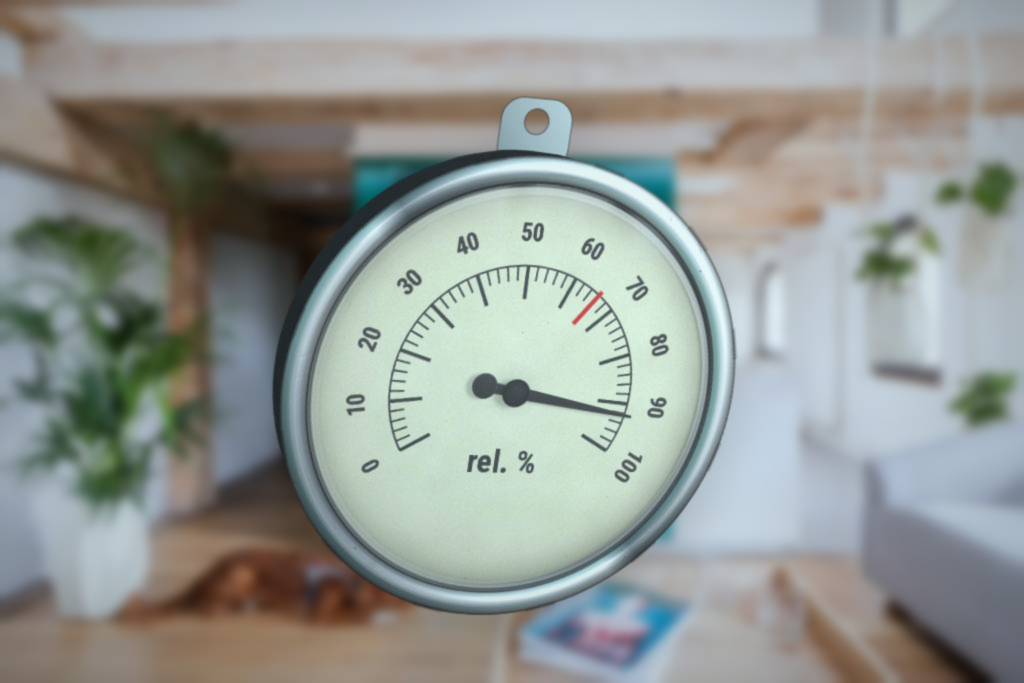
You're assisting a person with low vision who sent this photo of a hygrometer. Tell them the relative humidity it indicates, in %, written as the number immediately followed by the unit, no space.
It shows 92%
